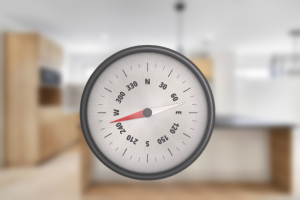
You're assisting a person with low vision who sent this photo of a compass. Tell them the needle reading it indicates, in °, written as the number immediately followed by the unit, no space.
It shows 255°
